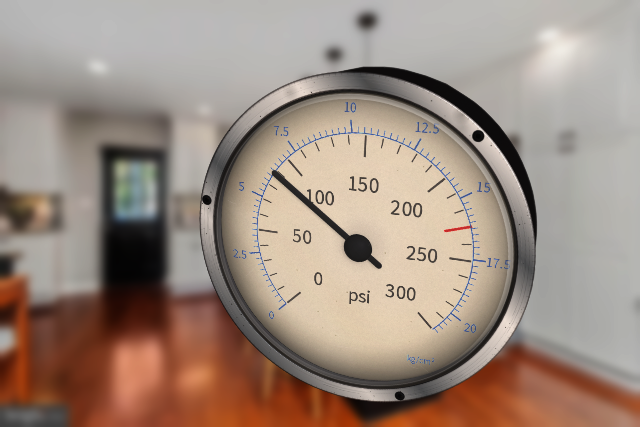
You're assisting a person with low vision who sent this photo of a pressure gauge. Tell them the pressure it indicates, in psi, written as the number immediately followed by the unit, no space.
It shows 90psi
